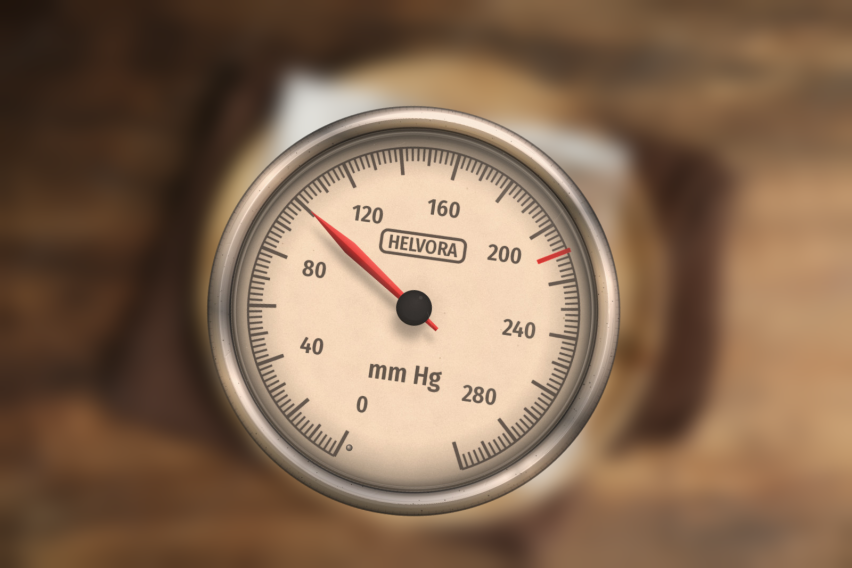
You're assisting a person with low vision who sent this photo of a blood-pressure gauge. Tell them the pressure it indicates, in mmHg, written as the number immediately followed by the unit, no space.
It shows 100mmHg
